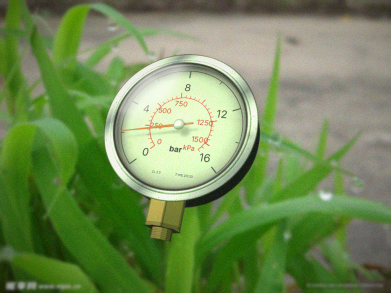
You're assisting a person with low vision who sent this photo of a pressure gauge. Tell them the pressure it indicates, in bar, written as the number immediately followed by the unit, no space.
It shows 2bar
